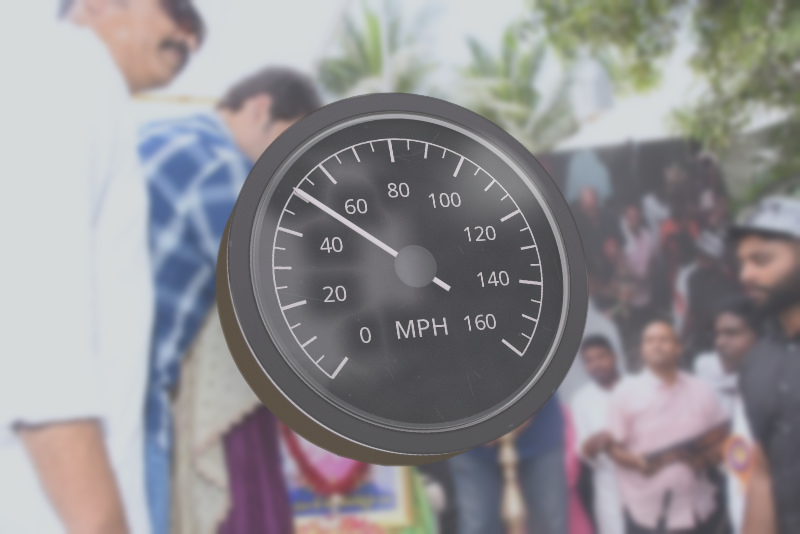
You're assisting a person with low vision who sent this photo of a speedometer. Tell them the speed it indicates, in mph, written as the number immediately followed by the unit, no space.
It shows 50mph
